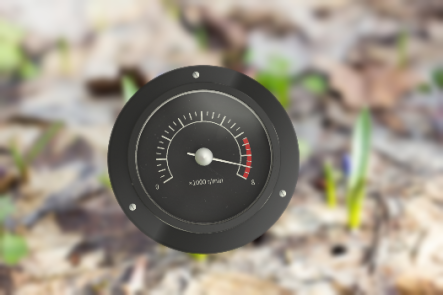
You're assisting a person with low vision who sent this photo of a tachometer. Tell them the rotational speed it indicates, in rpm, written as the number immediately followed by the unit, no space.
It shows 7500rpm
